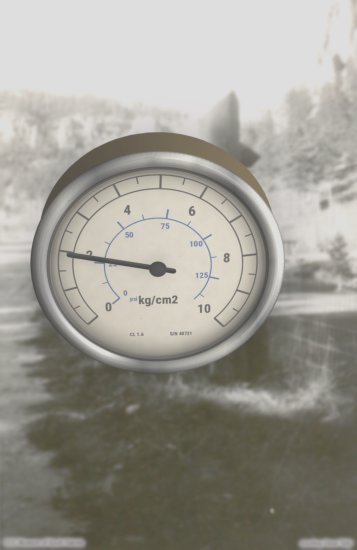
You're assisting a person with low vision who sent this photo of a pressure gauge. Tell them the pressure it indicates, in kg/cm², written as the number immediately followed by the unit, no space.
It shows 2kg/cm²
